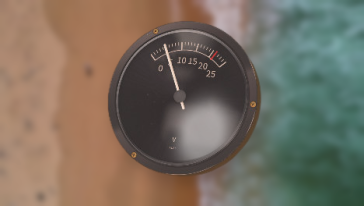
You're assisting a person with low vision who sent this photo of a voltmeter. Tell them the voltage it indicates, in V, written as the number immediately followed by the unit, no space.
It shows 5V
